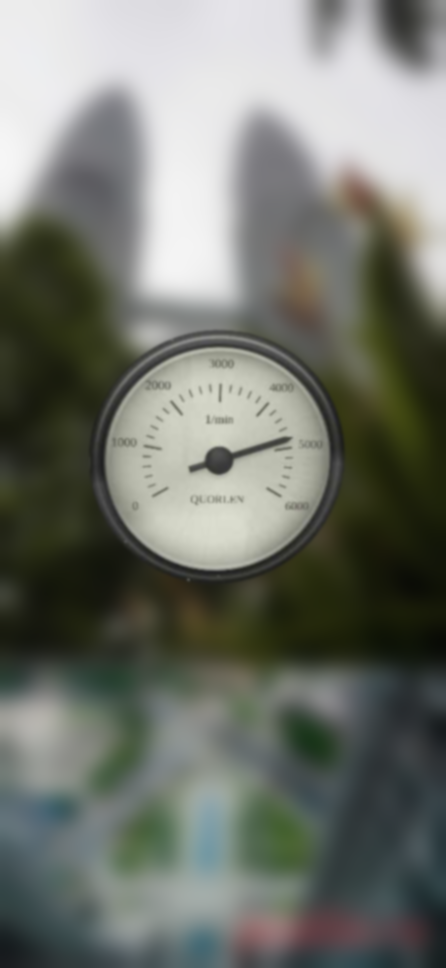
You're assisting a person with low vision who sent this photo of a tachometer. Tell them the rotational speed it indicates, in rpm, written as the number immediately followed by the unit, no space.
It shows 4800rpm
